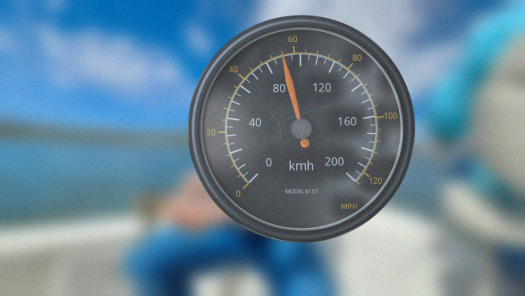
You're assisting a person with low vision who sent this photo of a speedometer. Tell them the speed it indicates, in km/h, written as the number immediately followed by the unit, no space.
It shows 90km/h
